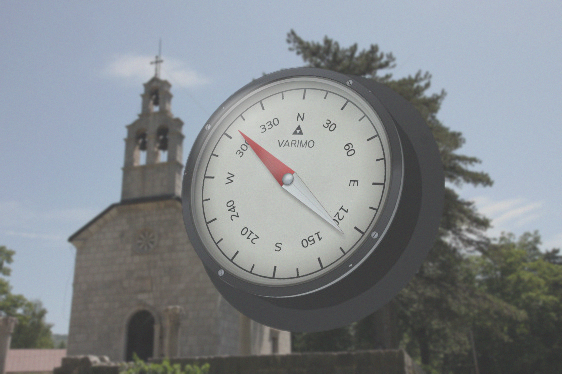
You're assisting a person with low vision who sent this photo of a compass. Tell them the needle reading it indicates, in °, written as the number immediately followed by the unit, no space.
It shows 307.5°
